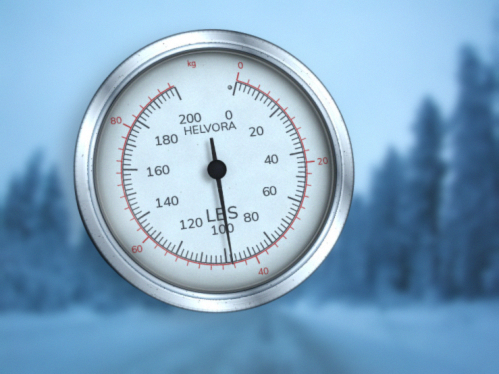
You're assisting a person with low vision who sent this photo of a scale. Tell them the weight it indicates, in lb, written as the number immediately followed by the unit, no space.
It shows 98lb
